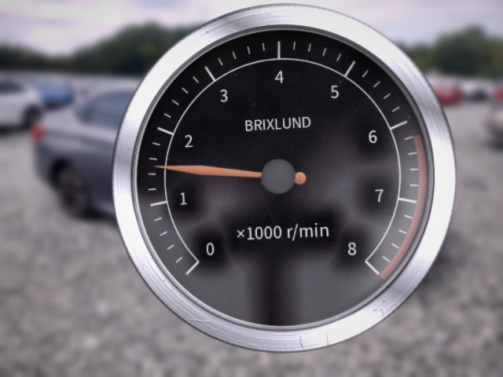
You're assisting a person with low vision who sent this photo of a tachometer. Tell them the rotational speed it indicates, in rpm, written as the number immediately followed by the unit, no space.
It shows 1500rpm
